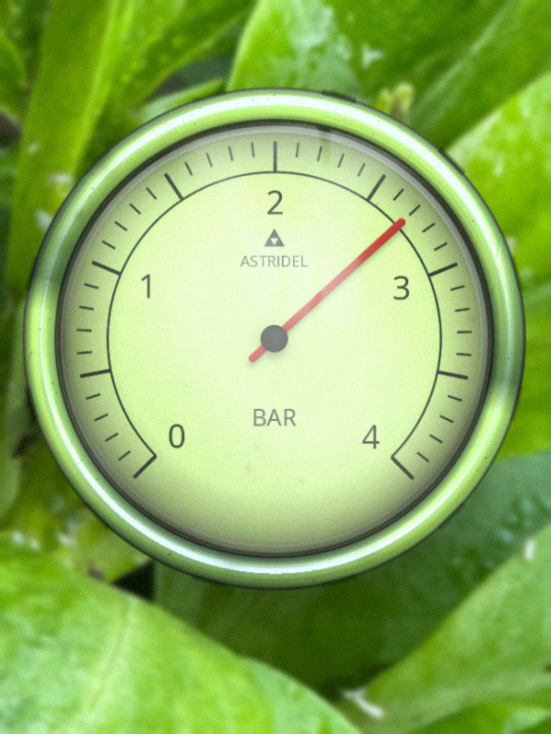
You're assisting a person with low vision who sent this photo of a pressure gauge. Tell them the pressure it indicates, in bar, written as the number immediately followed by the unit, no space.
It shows 2.7bar
